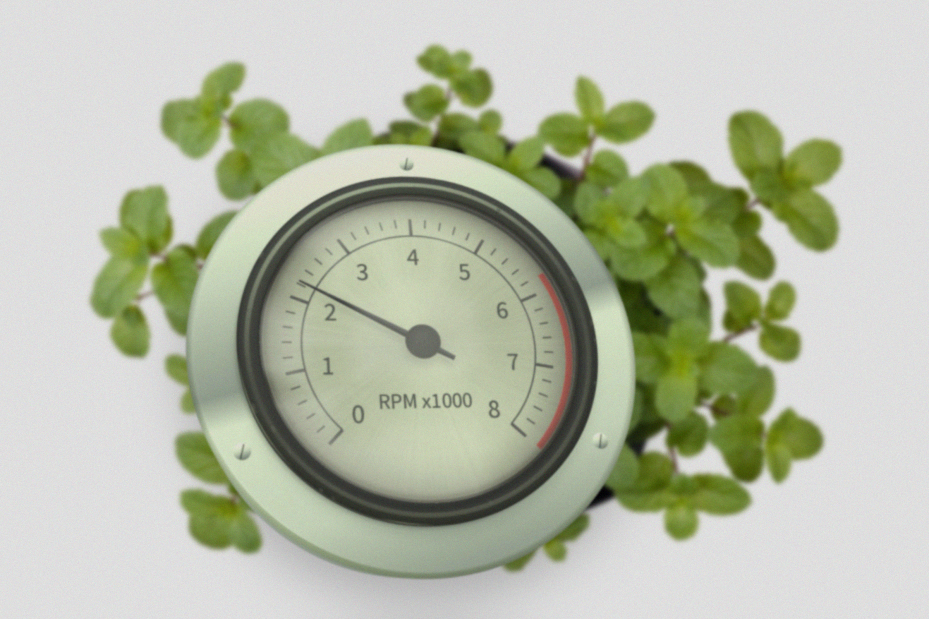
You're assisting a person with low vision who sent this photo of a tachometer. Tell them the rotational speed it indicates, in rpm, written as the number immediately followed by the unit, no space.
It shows 2200rpm
